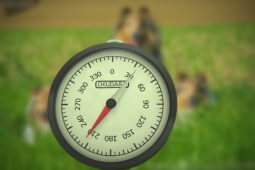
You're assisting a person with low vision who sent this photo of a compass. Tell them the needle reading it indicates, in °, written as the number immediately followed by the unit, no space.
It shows 215°
